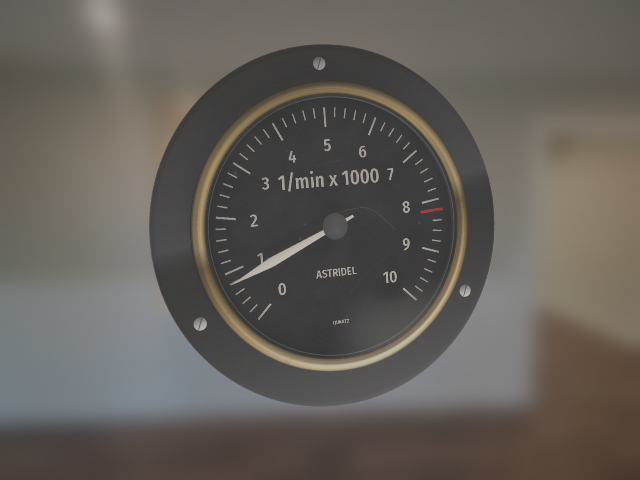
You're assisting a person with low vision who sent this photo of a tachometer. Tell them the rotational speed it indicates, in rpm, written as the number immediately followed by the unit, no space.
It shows 800rpm
